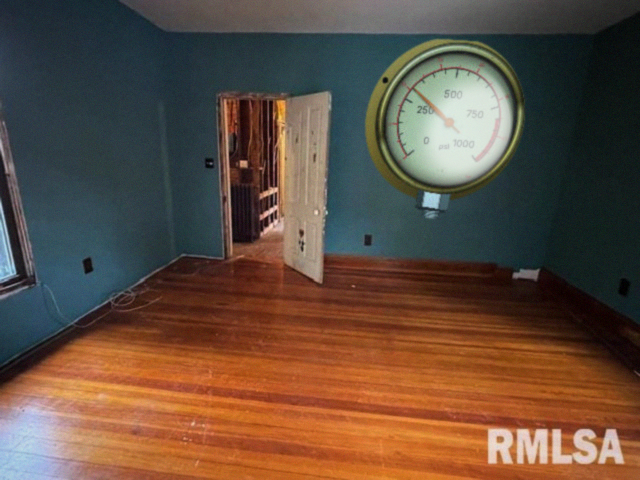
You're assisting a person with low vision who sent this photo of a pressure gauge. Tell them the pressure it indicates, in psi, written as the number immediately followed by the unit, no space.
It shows 300psi
